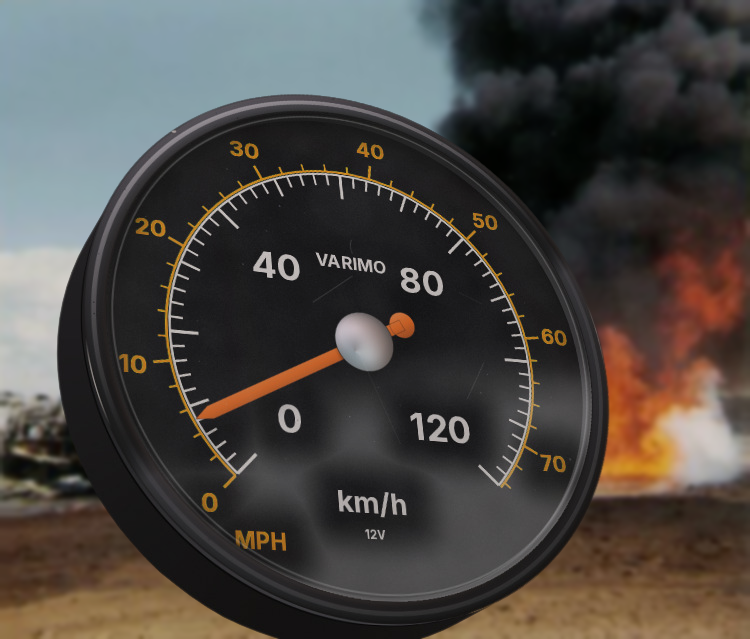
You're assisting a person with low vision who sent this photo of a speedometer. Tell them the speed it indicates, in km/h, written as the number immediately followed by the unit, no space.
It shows 8km/h
